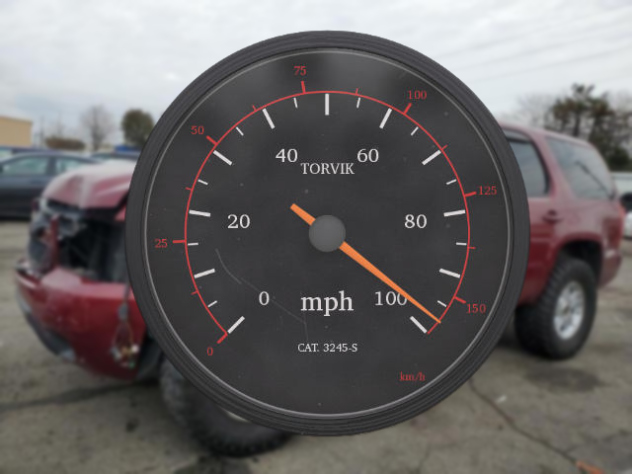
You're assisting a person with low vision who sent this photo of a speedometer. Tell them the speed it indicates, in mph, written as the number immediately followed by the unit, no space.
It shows 97.5mph
